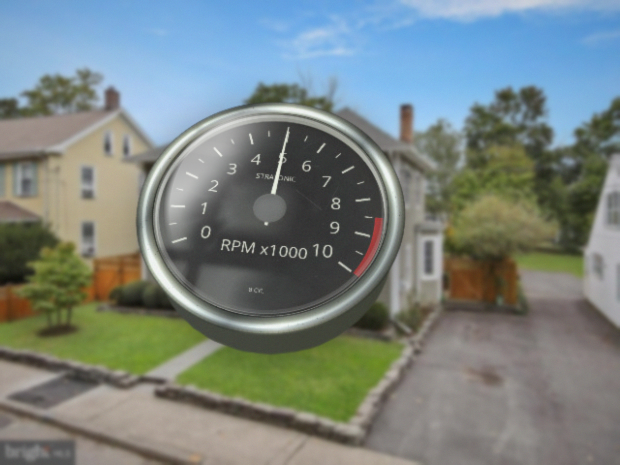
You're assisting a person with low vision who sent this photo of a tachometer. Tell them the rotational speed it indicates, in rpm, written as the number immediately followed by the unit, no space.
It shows 5000rpm
